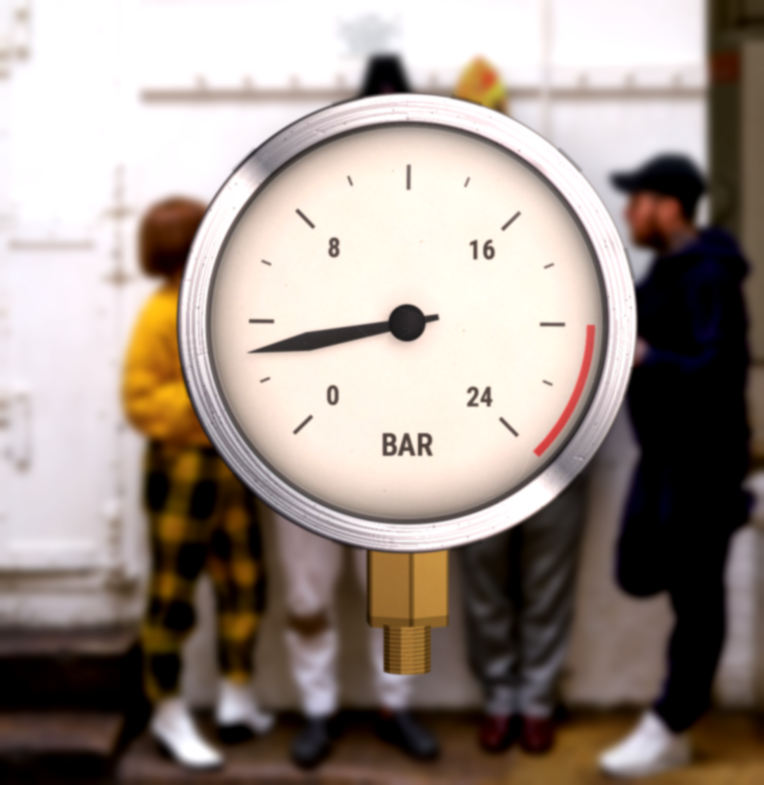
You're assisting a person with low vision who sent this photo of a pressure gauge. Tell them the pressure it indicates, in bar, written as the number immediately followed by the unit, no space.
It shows 3bar
